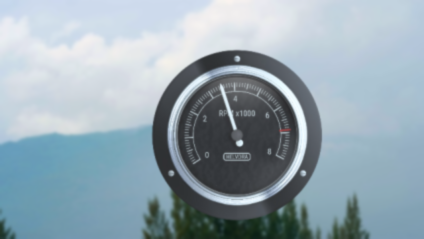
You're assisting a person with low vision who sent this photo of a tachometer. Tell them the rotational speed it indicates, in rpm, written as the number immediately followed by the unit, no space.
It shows 3500rpm
